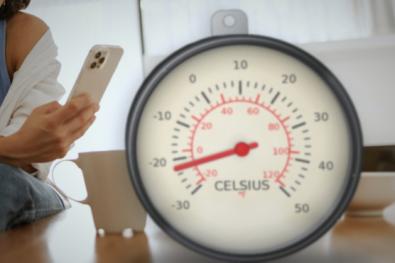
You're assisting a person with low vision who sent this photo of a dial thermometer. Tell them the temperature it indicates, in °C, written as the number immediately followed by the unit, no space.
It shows -22°C
